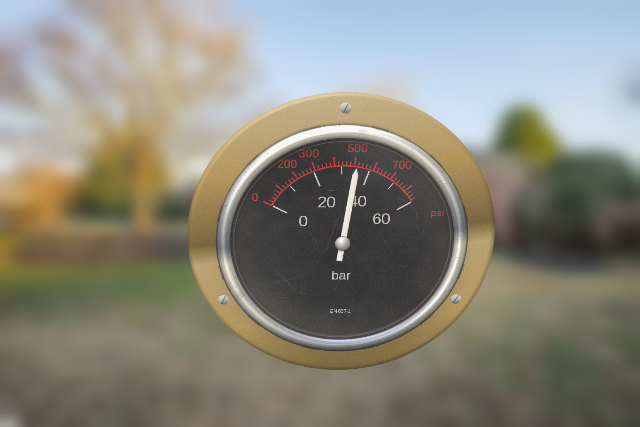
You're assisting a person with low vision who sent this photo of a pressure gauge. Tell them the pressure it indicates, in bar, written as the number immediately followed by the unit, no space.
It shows 35bar
